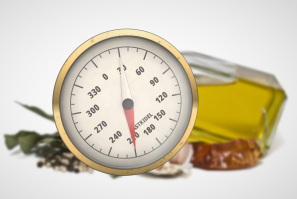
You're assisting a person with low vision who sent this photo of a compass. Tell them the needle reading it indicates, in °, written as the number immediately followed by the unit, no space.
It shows 210°
